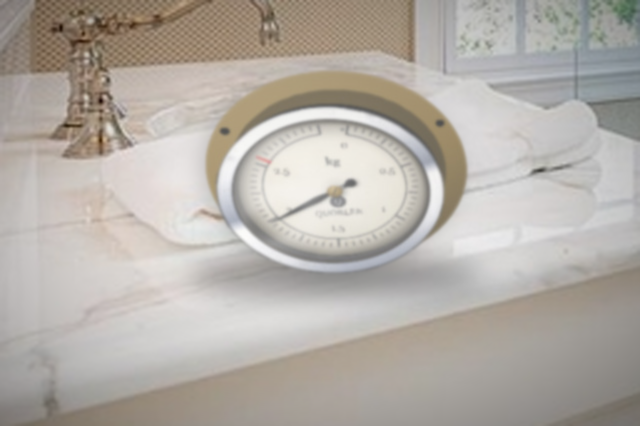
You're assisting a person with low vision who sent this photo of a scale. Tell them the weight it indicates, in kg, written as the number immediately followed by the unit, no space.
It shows 2kg
